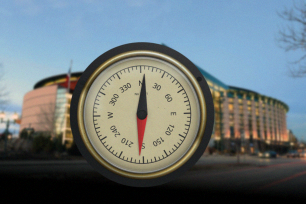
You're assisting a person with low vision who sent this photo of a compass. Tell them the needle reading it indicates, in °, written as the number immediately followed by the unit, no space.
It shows 185°
